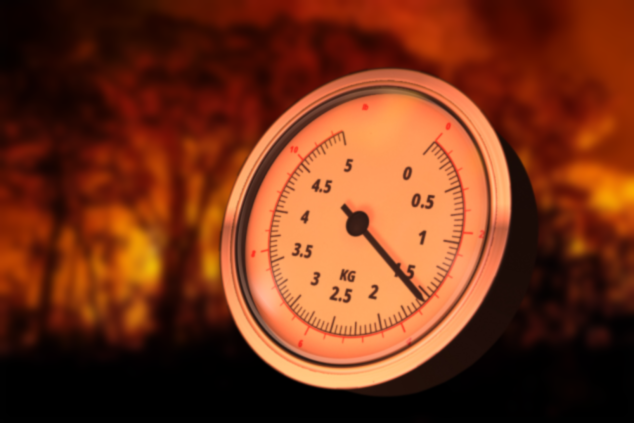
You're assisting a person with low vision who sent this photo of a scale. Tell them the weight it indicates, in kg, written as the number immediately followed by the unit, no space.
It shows 1.55kg
